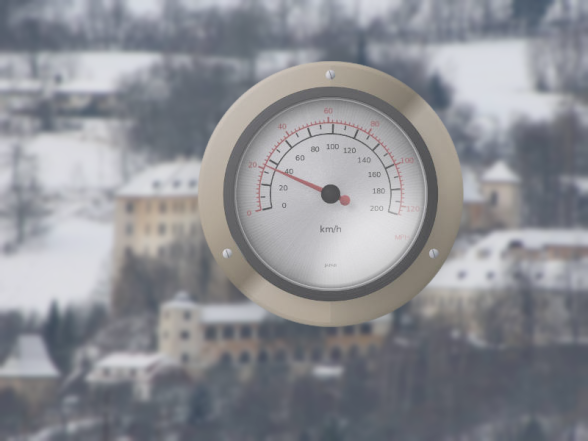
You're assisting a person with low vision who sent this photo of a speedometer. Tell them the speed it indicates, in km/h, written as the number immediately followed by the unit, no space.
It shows 35km/h
